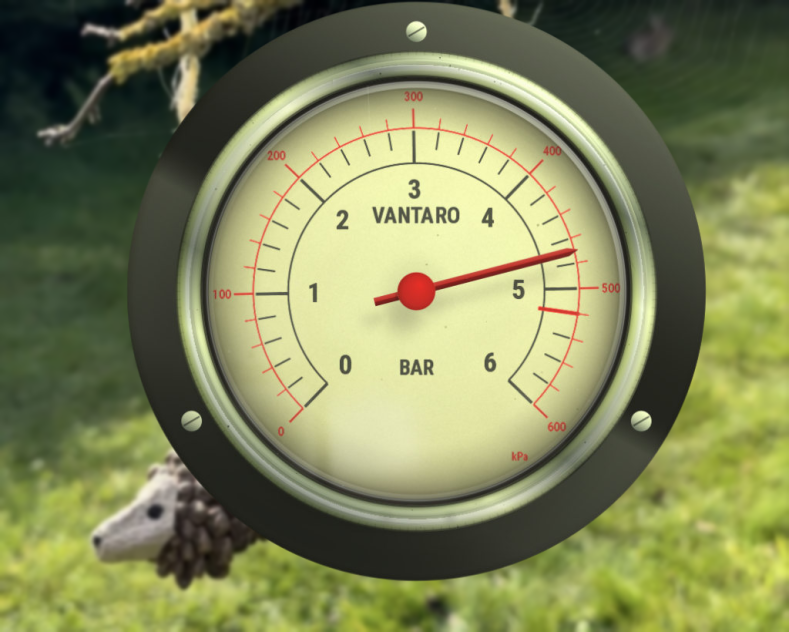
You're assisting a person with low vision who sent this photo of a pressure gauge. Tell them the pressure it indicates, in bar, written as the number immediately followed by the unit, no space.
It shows 4.7bar
